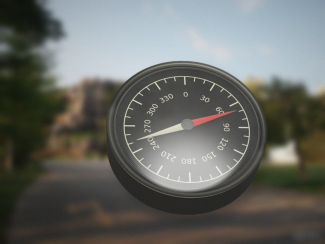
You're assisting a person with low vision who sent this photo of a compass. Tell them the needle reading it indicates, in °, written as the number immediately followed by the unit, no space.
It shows 70°
